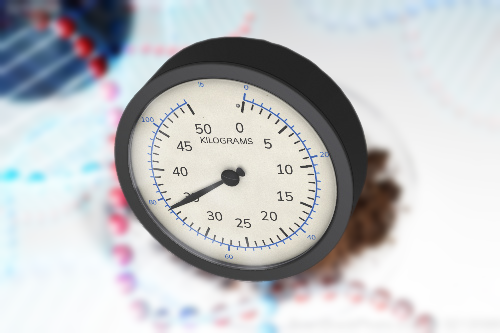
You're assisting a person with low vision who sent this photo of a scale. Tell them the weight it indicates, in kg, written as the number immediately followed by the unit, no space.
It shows 35kg
